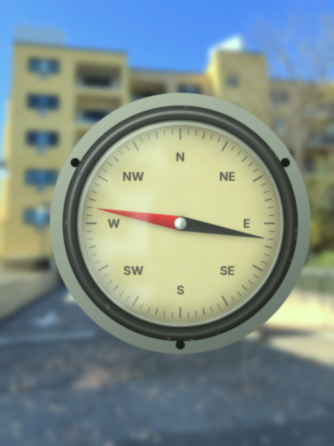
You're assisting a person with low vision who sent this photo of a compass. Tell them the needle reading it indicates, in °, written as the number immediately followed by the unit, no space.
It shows 280°
